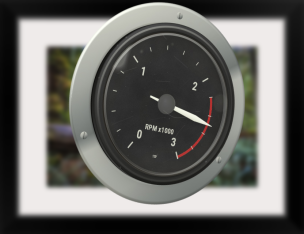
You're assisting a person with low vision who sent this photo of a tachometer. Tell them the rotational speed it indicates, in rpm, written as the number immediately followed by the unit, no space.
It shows 2500rpm
